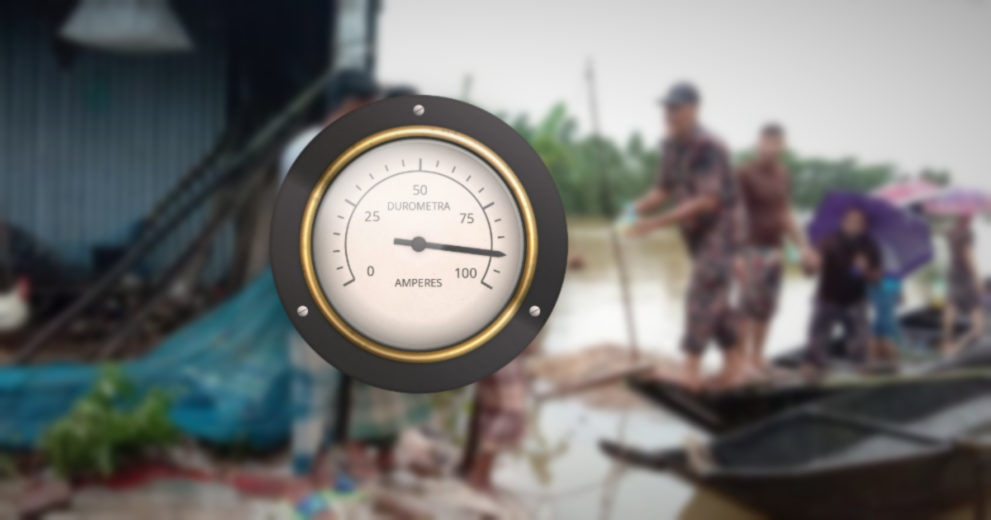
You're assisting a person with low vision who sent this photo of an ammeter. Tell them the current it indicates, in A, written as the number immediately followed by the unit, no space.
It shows 90A
